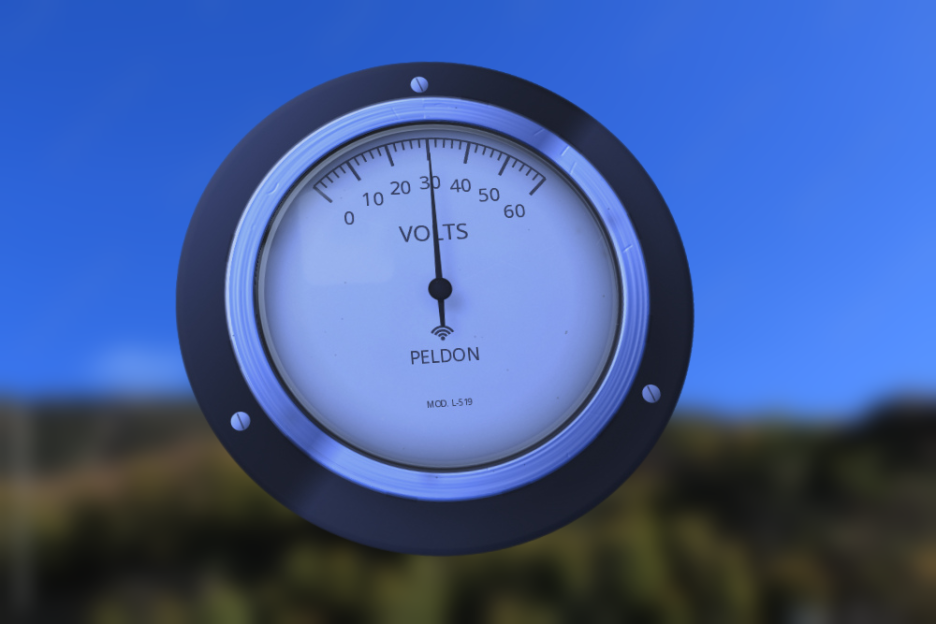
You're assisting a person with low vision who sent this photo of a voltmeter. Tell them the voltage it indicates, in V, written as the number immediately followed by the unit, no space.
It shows 30V
